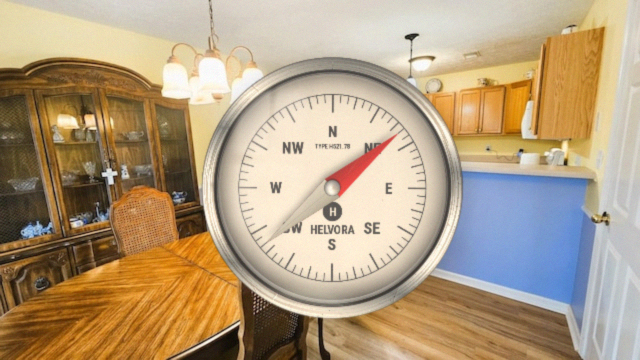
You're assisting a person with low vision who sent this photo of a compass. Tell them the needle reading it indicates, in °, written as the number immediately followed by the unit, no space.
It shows 50°
